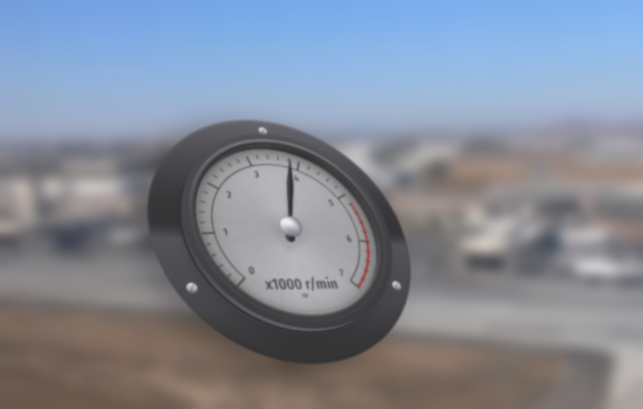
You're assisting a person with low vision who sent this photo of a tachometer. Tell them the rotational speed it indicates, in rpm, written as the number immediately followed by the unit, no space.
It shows 3800rpm
